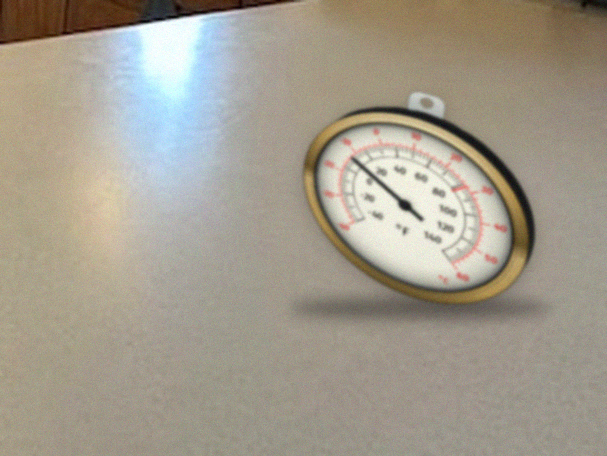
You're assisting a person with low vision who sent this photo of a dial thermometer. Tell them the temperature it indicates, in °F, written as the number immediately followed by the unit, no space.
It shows 10°F
